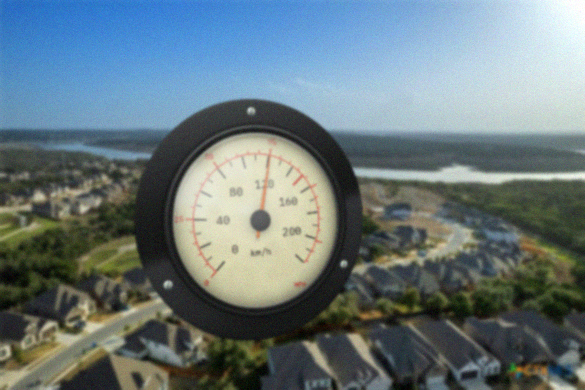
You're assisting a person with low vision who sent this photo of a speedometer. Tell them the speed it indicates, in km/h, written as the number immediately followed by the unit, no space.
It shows 120km/h
